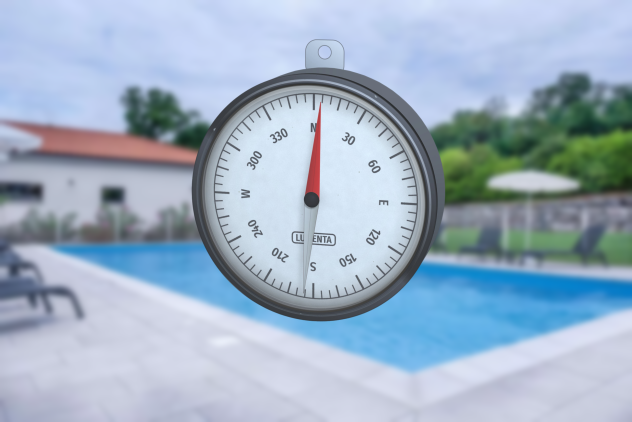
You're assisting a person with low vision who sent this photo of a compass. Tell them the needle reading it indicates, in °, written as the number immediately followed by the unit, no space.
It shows 5°
